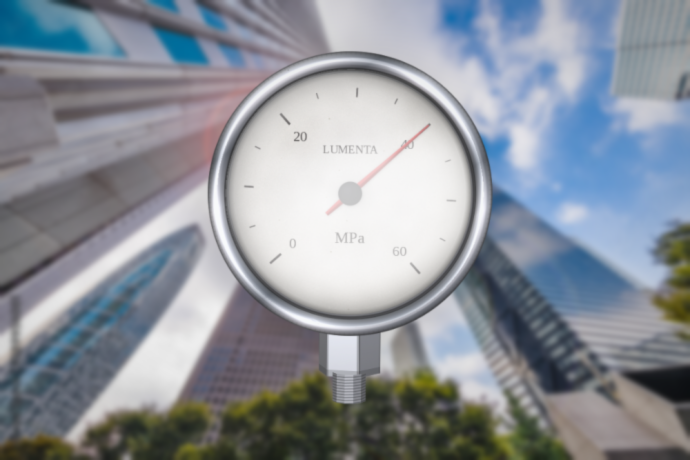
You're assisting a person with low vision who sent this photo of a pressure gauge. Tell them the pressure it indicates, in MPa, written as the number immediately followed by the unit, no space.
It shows 40MPa
